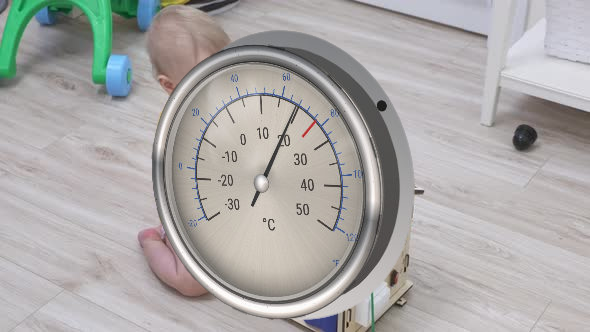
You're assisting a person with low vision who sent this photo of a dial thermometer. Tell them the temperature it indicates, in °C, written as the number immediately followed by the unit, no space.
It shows 20°C
